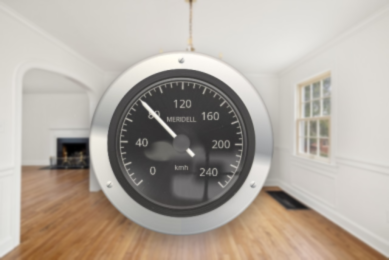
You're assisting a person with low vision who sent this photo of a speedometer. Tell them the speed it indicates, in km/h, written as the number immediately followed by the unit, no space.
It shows 80km/h
